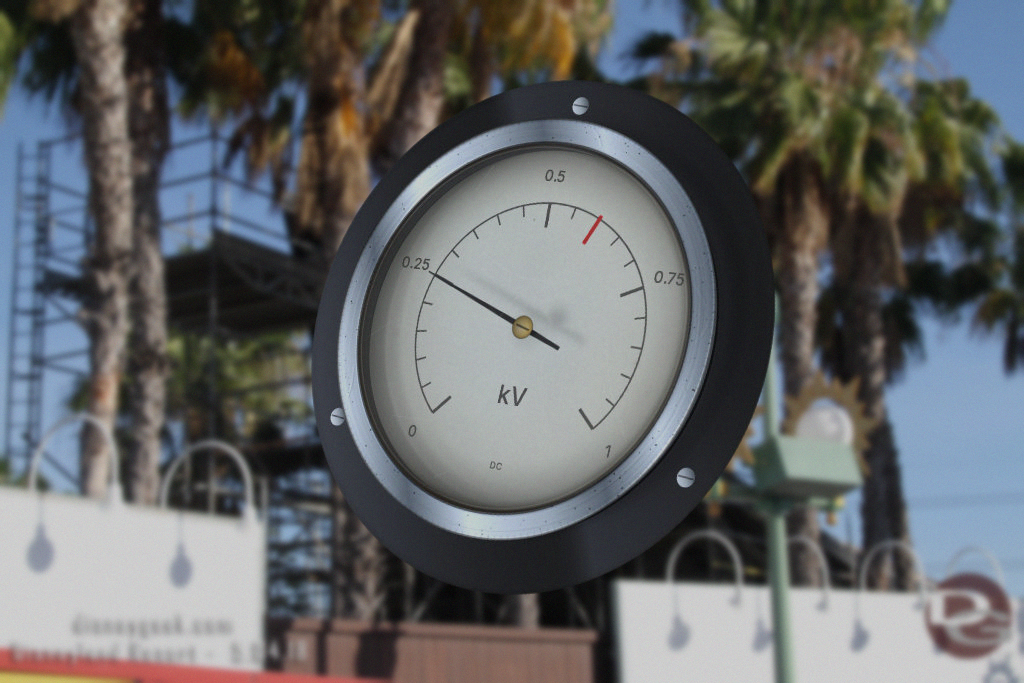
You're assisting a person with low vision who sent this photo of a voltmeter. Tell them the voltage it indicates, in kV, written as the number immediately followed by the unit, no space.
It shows 0.25kV
